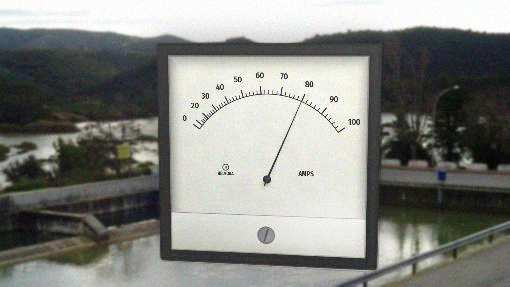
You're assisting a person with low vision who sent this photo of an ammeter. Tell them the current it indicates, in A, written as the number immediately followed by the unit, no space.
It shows 80A
